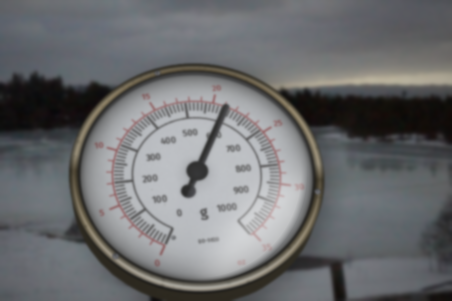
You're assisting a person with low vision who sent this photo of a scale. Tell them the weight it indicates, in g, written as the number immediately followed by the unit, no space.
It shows 600g
